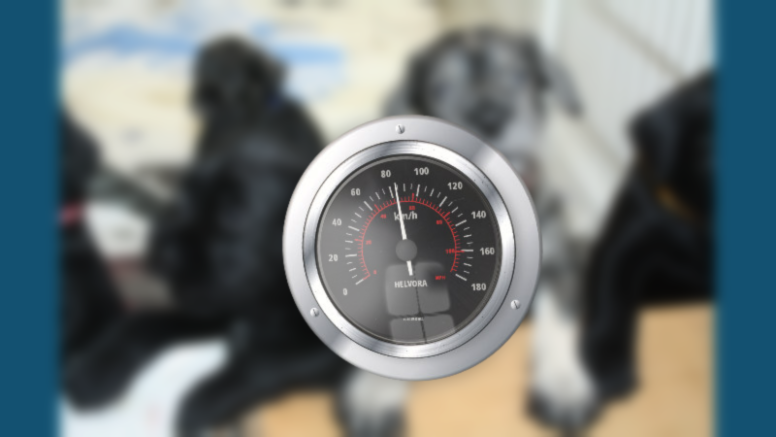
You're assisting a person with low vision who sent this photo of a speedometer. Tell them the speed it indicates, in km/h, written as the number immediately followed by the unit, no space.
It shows 85km/h
